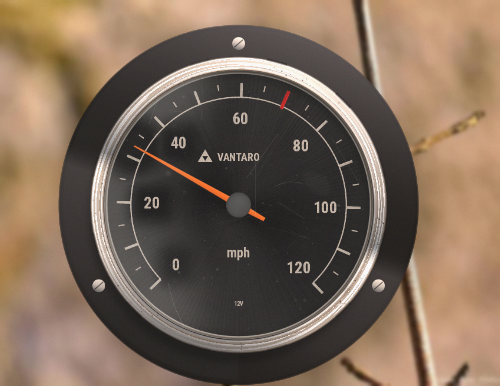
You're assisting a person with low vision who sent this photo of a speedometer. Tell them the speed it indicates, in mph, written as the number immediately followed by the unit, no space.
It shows 32.5mph
